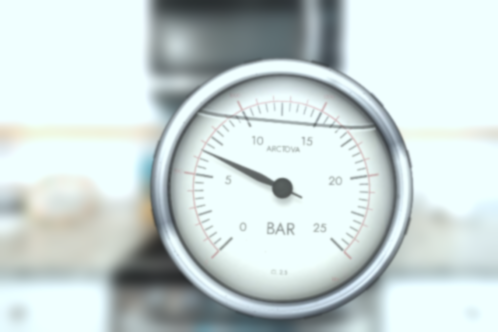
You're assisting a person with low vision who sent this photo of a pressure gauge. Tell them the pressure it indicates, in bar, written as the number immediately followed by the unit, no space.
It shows 6.5bar
